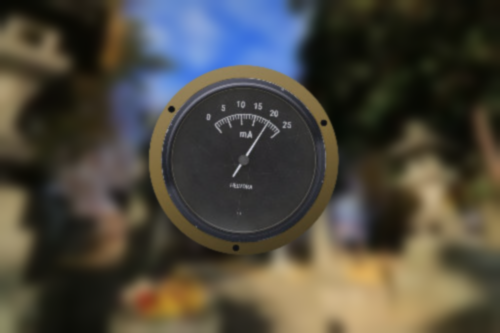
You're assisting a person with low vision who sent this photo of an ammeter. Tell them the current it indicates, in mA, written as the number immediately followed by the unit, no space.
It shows 20mA
